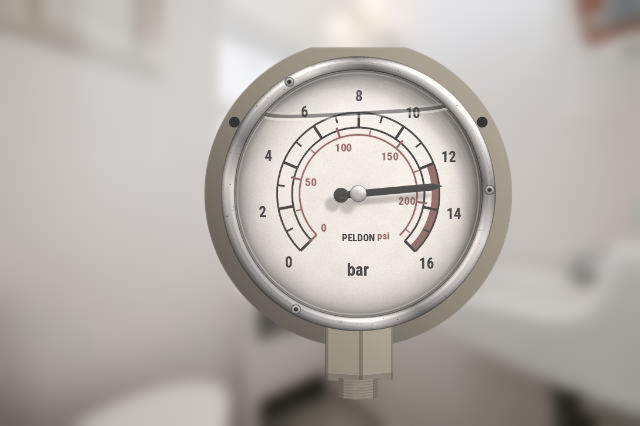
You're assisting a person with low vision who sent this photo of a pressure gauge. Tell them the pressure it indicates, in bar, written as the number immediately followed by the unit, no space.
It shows 13bar
